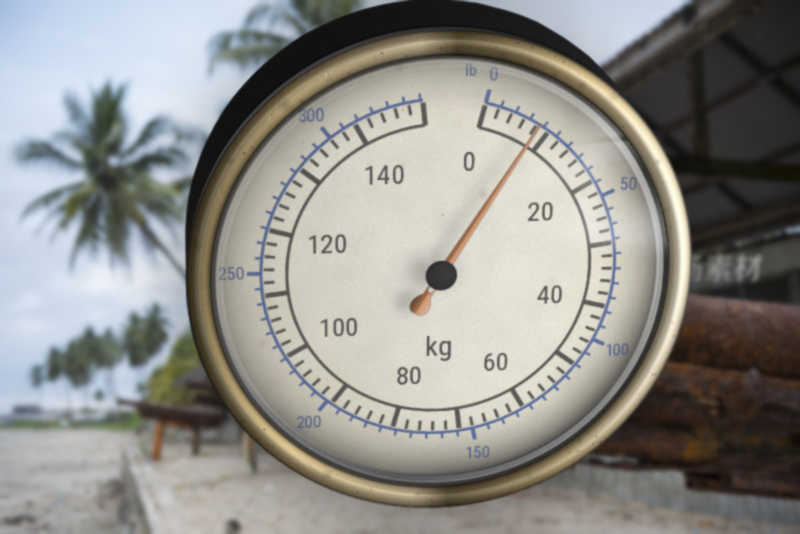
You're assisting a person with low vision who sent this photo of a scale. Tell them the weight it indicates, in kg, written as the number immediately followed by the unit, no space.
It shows 8kg
